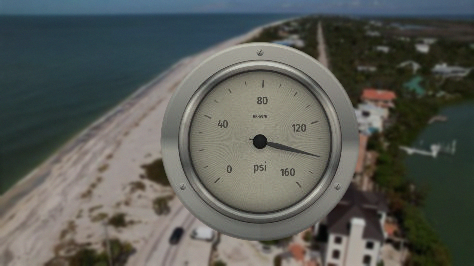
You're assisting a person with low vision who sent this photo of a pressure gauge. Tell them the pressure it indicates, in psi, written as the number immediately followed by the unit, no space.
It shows 140psi
